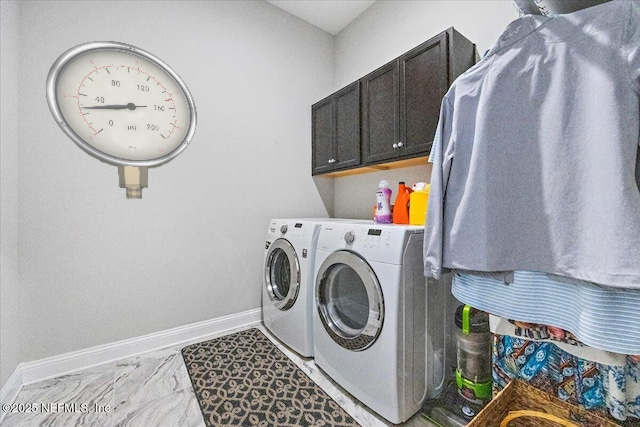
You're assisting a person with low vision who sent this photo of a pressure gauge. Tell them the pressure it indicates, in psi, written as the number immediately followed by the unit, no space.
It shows 25psi
